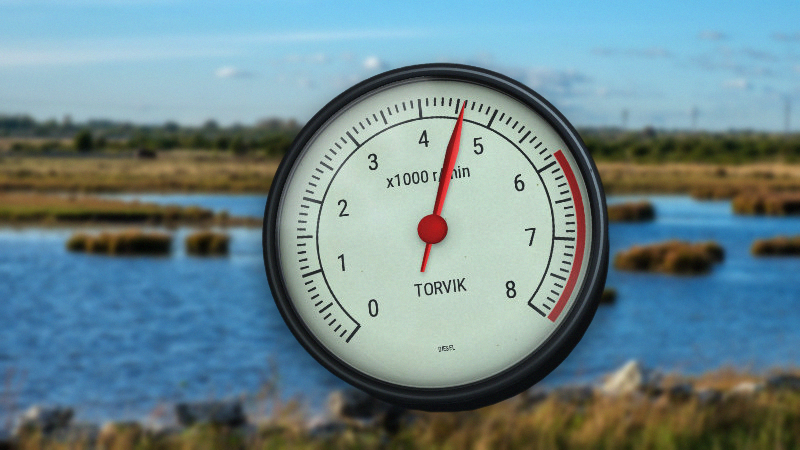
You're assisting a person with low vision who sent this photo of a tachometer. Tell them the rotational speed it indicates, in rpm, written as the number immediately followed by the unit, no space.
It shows 4600rpm
